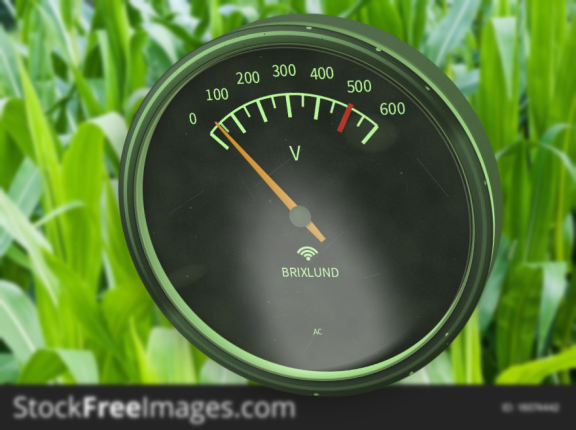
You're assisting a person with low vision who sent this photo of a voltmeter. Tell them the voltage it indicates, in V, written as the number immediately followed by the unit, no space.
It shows 50V
